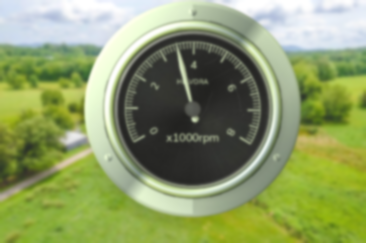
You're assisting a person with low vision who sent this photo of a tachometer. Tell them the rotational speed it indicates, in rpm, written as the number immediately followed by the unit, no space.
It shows 3500rpm
